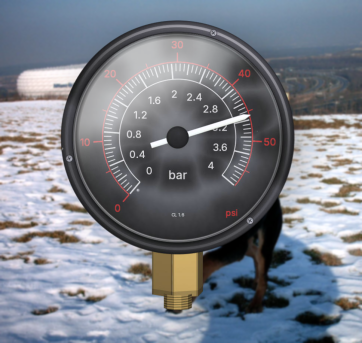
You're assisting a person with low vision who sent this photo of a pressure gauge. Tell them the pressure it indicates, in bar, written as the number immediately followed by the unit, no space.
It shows 3.15bar
